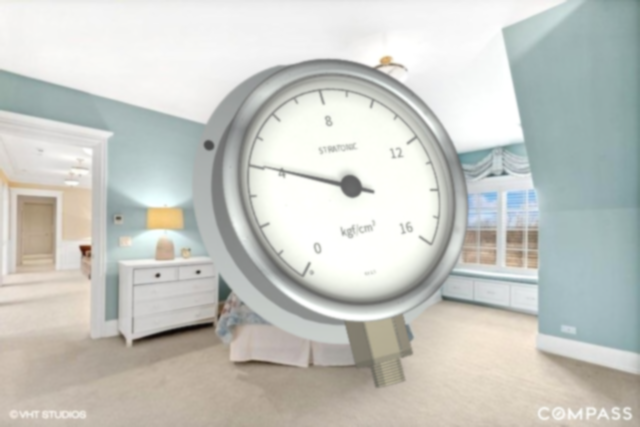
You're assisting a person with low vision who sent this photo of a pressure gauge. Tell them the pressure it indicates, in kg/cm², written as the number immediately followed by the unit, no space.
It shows 4kg/cm²
